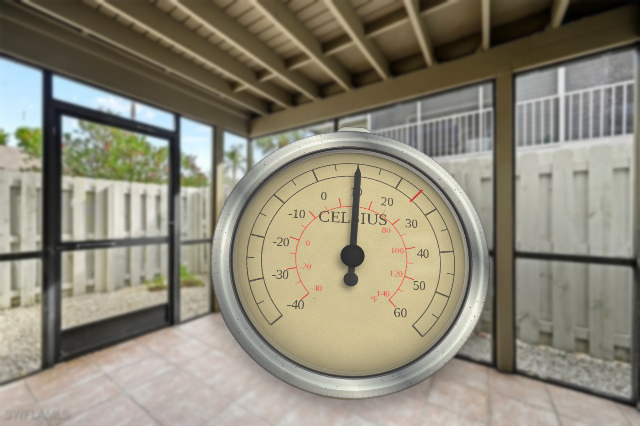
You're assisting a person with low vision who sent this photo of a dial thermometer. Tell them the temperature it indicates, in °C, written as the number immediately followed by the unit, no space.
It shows 10°C
